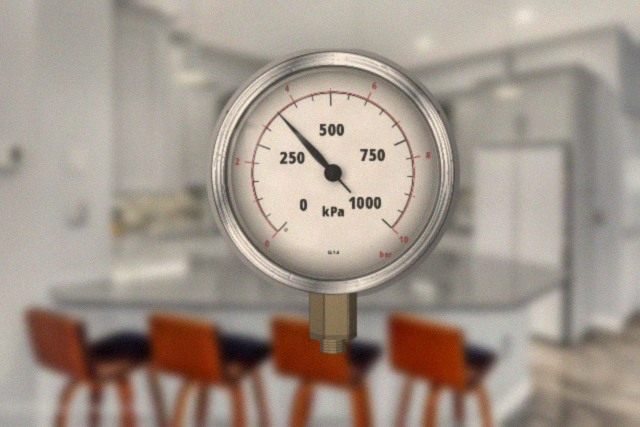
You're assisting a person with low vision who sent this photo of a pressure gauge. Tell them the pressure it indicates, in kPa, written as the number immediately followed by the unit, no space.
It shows 350kPa
